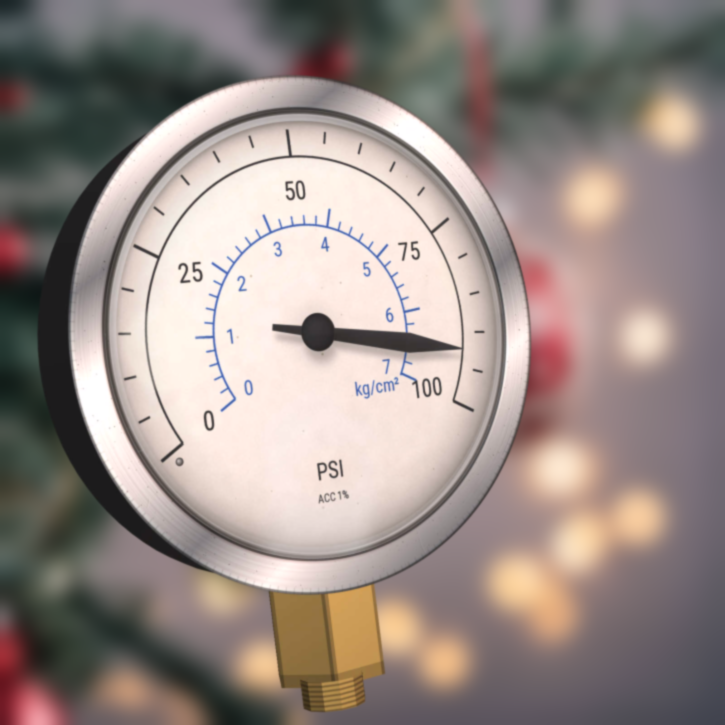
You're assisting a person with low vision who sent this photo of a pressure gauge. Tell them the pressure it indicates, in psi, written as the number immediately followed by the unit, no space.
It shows 92.5psi
